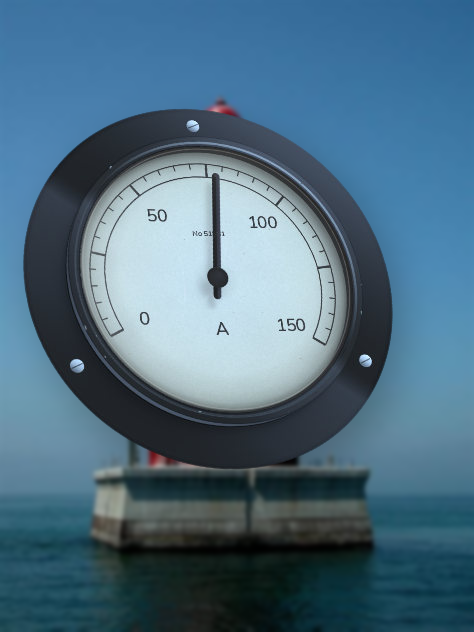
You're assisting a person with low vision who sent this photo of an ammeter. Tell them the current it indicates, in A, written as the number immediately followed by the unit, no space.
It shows 77.5A
